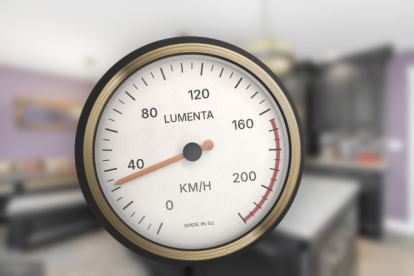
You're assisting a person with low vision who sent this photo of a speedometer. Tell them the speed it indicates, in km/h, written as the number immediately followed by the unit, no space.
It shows 32.5km/h
